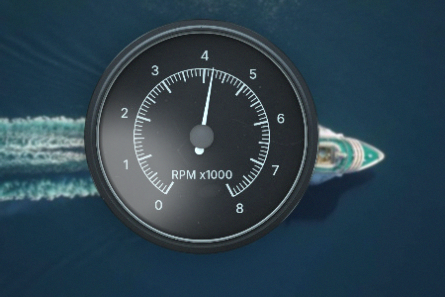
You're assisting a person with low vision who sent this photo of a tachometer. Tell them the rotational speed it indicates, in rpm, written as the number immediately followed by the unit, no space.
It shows 4200rpm
